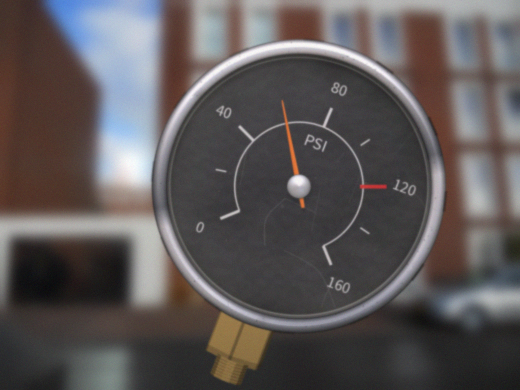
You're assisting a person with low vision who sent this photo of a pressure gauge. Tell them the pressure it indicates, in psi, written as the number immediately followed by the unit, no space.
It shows 60psi
